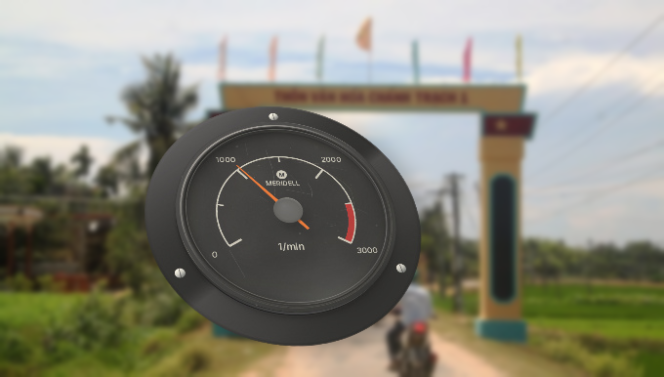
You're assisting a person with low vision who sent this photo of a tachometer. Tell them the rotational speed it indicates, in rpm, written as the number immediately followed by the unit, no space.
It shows 1000rpm
